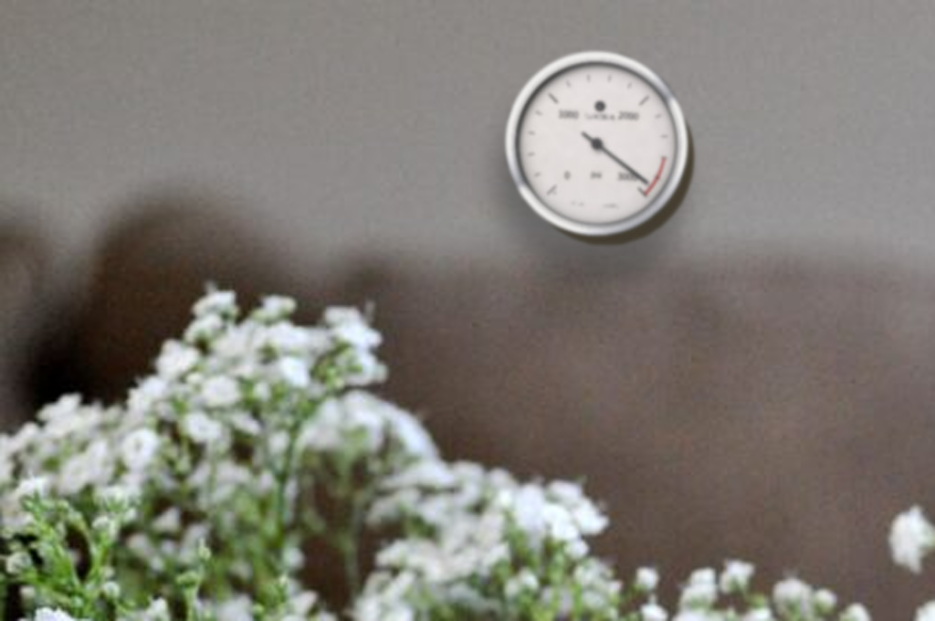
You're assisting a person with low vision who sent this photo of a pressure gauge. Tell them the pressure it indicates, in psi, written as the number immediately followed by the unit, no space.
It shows 2900psi
